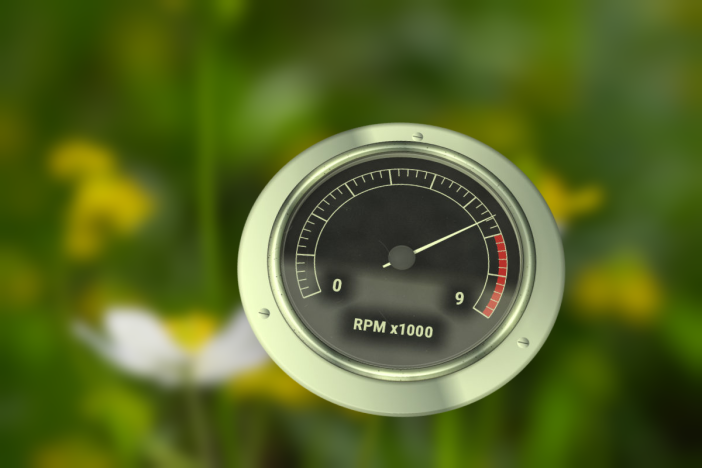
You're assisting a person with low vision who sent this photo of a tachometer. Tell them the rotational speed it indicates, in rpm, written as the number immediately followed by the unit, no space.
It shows 6600rpm
